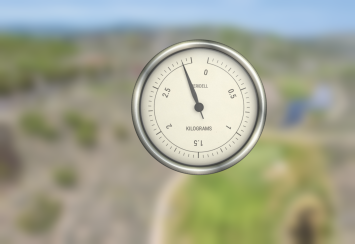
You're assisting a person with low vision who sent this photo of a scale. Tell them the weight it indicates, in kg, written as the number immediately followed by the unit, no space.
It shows 2.9kg
